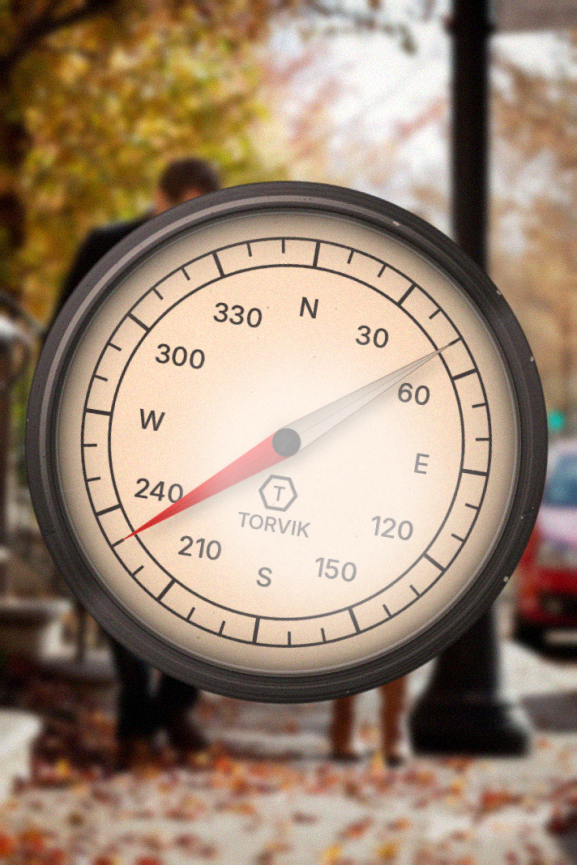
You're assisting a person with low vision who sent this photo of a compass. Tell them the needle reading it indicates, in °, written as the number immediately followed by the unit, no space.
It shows 230°
